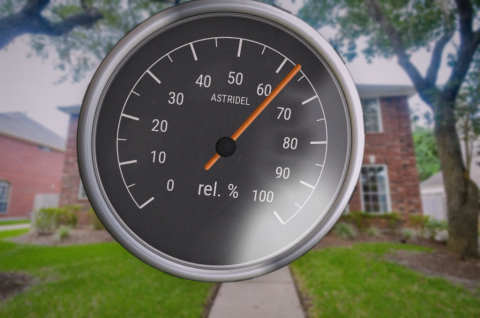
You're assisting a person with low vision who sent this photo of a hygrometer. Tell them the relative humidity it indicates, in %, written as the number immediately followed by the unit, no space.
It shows 62.5%
